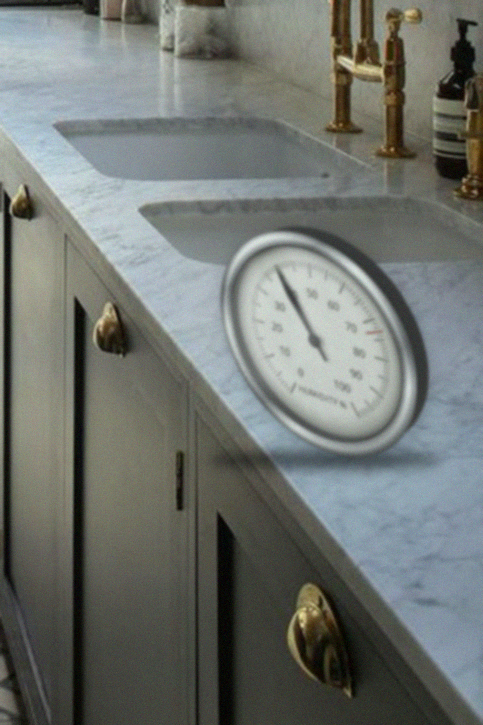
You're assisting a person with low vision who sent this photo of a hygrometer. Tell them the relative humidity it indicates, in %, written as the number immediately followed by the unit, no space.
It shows 40%
